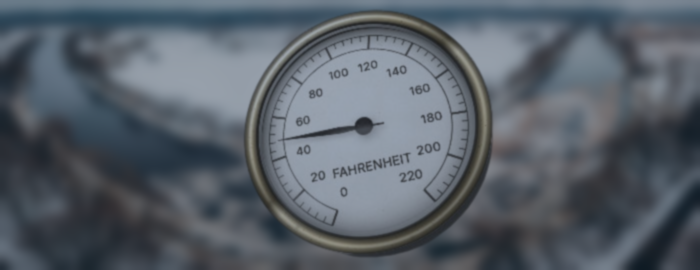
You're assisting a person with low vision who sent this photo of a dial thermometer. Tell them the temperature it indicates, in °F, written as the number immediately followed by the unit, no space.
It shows 48°F
